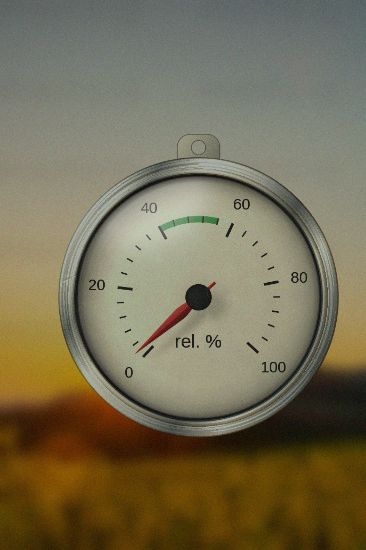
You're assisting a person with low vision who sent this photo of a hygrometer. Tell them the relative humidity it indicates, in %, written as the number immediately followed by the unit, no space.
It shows 2%
